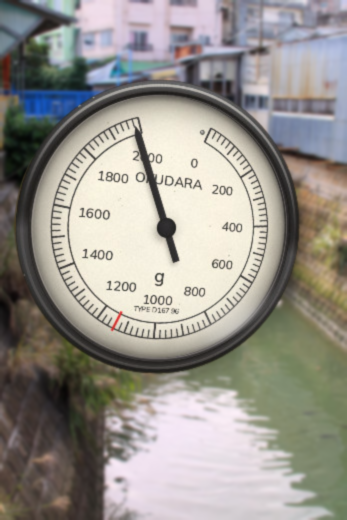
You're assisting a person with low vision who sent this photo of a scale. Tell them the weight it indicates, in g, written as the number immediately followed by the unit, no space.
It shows 1980g
